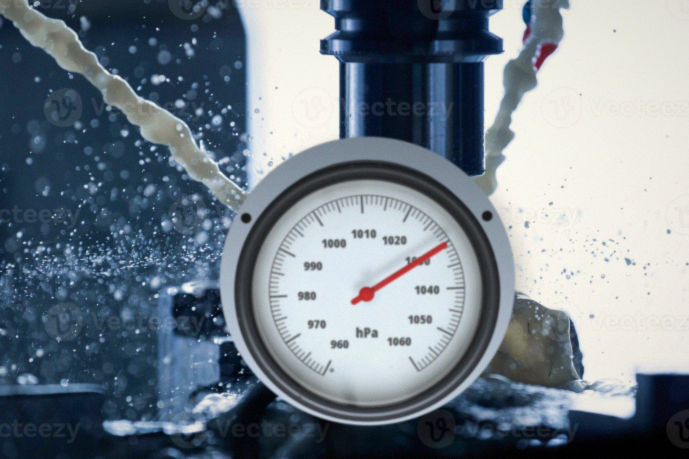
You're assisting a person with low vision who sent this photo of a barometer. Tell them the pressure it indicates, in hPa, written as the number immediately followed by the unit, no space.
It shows 1030hPa
